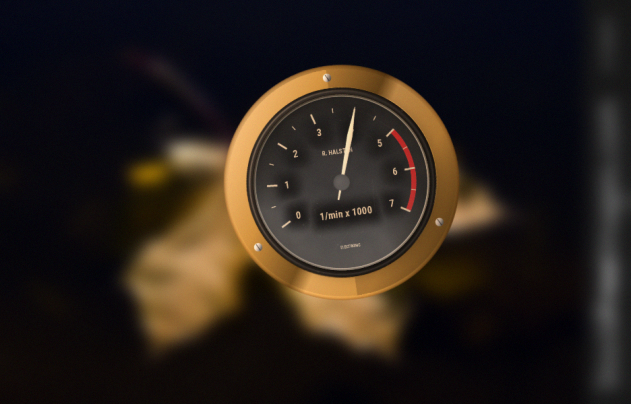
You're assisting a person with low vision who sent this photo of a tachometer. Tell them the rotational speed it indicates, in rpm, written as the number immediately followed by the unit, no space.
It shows 4000rpm
